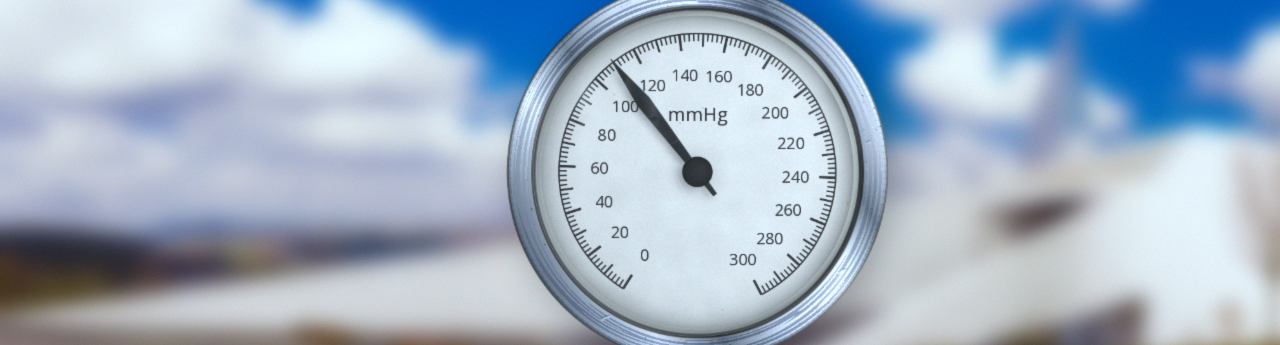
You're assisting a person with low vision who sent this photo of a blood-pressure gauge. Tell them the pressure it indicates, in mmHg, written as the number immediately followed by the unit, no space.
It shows 110mmHg
